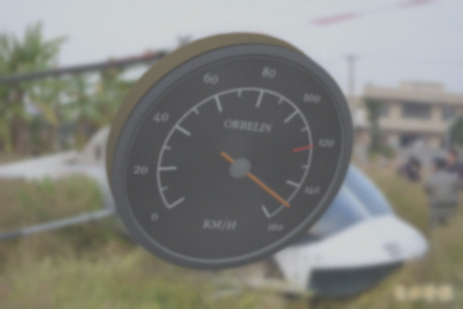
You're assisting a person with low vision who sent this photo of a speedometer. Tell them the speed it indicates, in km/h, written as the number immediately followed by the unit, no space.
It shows 150km/h
